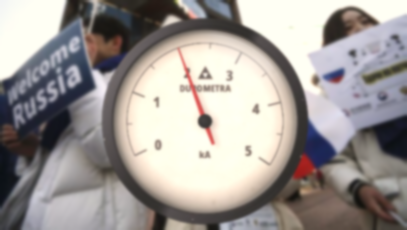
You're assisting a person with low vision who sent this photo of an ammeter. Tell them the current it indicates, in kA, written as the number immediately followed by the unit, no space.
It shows 2kA
